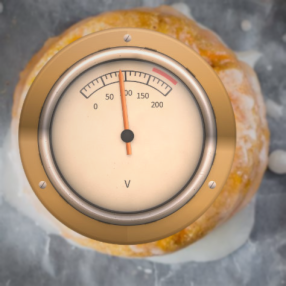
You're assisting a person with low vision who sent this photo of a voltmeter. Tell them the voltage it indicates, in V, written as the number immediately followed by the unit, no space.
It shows 90V
